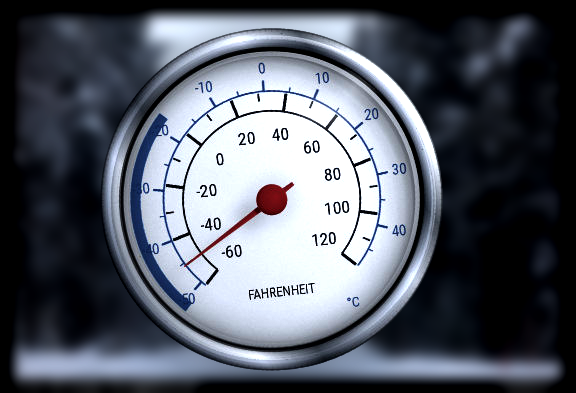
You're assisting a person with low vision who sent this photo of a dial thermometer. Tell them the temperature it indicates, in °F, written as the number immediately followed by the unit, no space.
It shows -50°F
